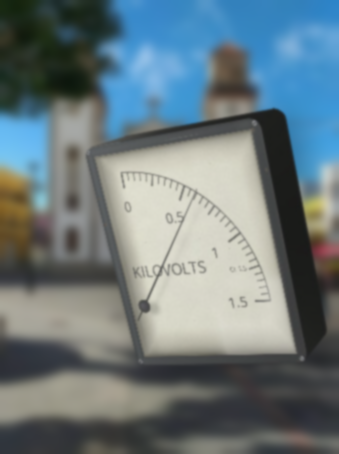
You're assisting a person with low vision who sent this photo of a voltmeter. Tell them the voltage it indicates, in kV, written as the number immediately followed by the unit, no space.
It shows 0.6kV
